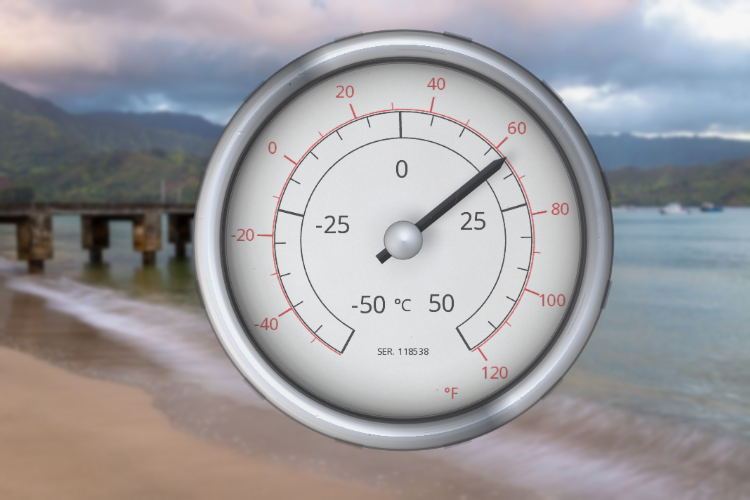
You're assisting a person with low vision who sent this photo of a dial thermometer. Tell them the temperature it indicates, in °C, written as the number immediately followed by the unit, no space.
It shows 17.5°C
